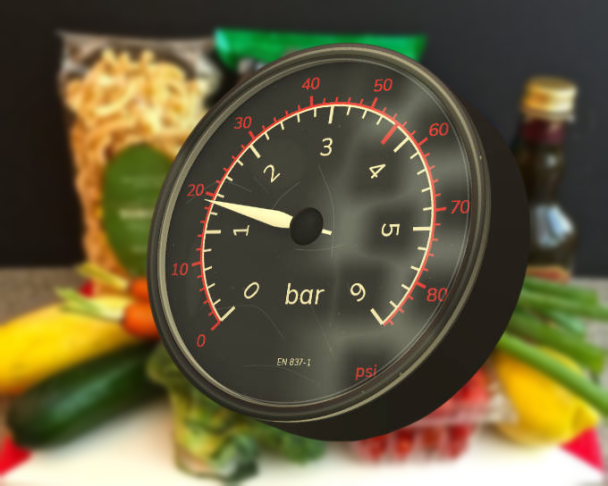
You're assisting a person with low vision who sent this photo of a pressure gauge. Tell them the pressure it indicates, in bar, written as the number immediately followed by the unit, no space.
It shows 1.3bar
